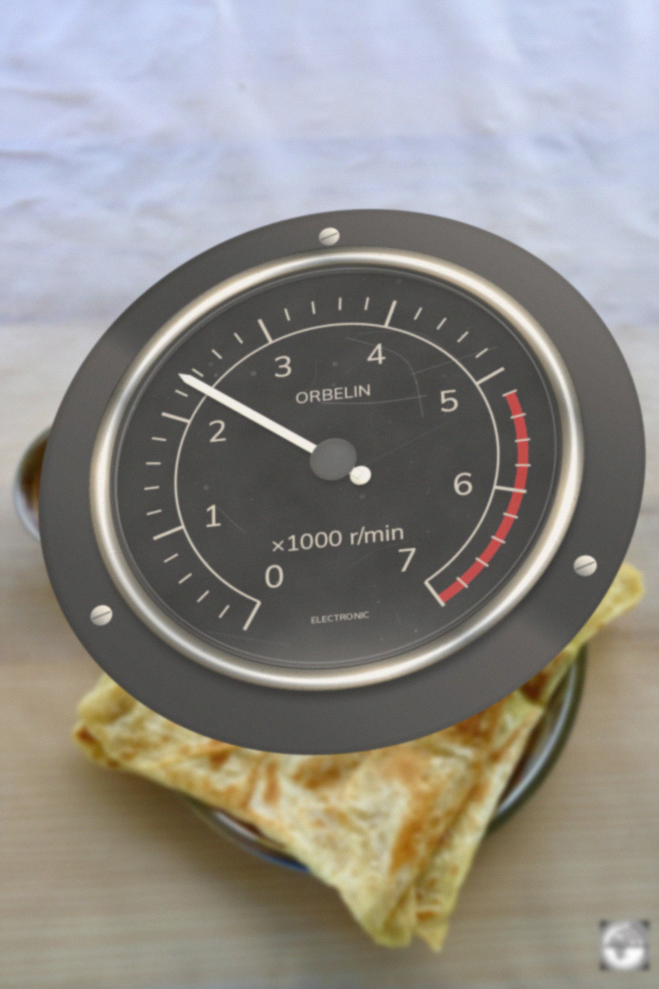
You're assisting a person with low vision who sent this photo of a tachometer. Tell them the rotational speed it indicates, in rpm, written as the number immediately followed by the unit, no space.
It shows 2300rpm
